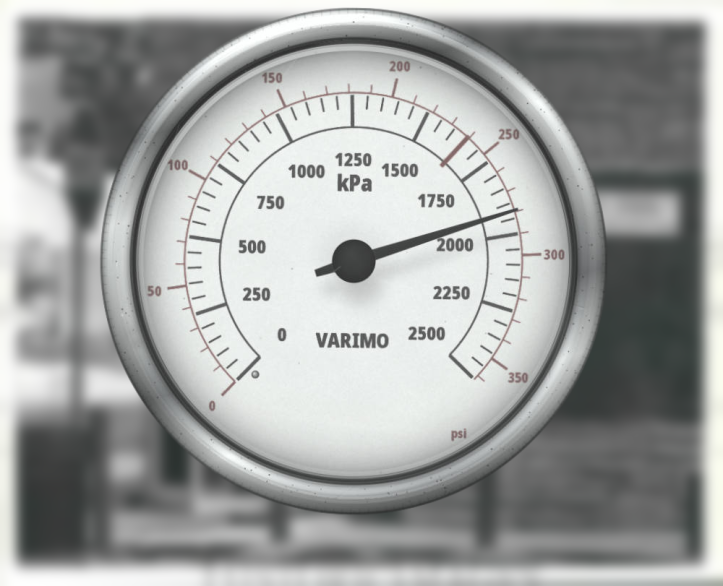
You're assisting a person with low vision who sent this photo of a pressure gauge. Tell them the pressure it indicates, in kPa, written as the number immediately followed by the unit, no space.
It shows 1925kPa
